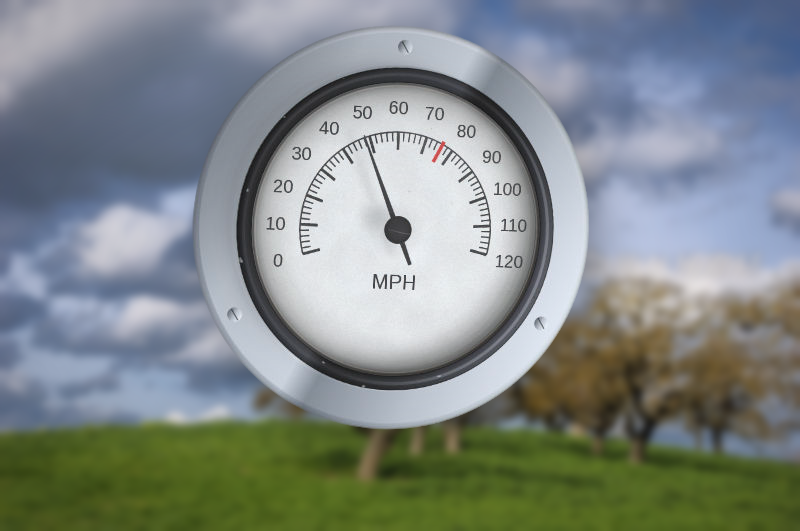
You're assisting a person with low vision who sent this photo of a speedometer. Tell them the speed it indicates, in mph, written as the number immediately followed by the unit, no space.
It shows 48mph
